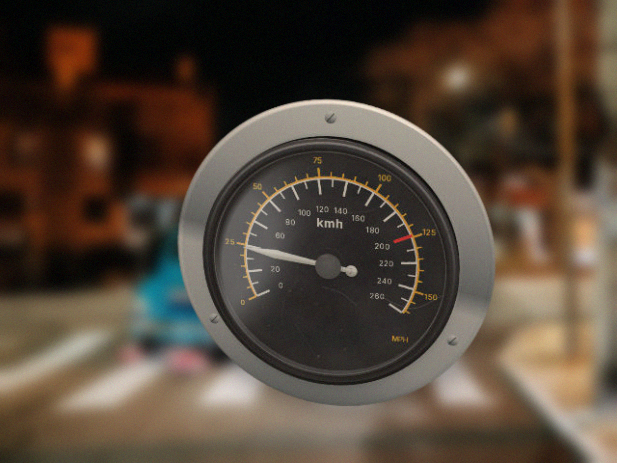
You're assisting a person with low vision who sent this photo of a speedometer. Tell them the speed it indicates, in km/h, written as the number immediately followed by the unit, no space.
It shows 40km/h
